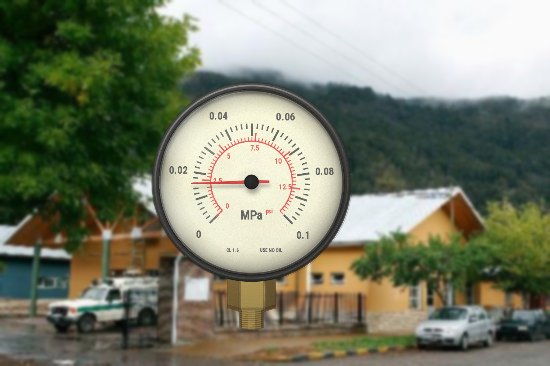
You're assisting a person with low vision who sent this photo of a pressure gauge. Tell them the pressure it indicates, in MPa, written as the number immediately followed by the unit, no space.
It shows 0.016MPa
